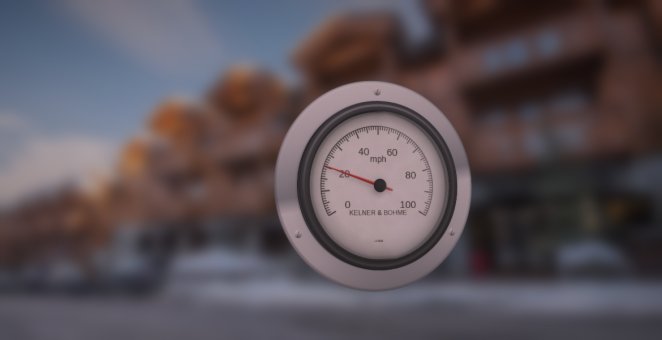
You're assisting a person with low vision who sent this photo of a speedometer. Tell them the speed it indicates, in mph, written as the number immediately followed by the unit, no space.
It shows 20mph
